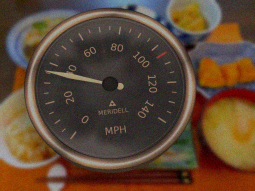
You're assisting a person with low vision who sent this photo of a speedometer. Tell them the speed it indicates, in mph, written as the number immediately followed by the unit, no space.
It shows 35mph
